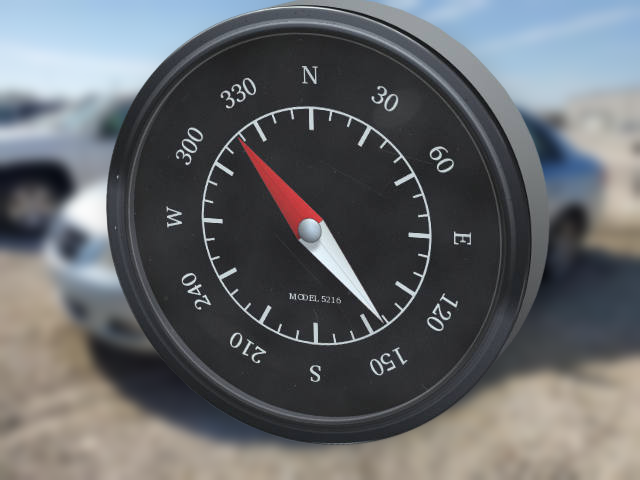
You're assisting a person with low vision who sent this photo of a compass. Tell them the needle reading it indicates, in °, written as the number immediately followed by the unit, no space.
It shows 320°
